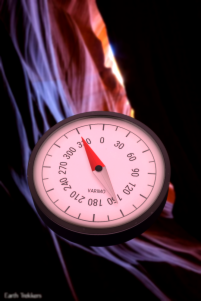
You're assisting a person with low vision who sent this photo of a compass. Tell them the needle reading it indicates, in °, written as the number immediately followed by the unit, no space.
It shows 330°
